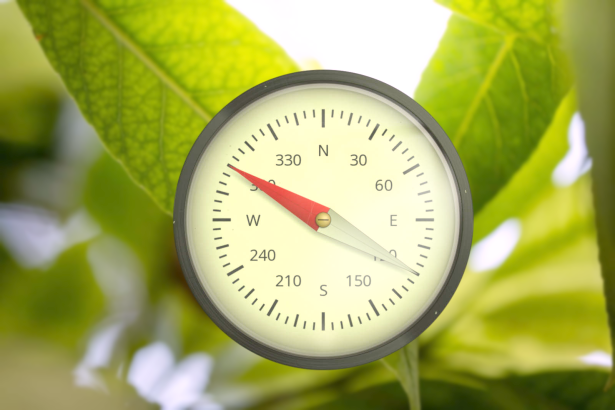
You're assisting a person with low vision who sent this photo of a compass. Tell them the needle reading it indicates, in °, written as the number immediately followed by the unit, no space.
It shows 300°
